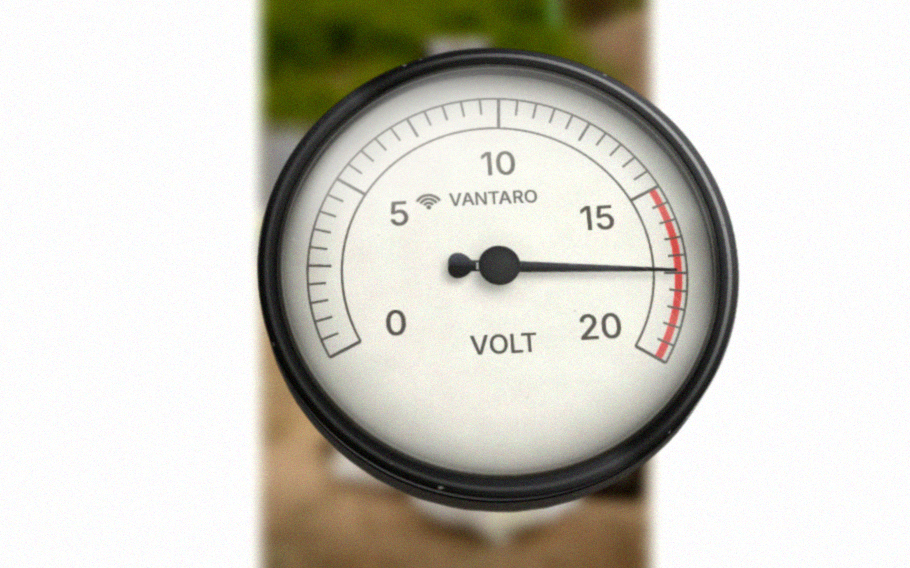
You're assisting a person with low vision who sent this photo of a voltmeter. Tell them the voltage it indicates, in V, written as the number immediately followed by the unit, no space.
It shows 17.5V
